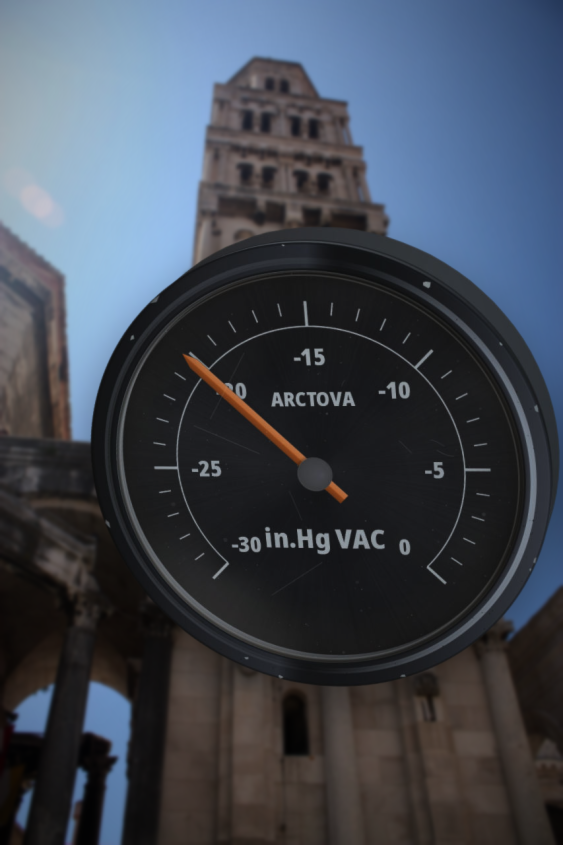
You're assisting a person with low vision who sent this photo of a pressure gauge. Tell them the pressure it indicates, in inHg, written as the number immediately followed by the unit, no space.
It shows -20inHg
